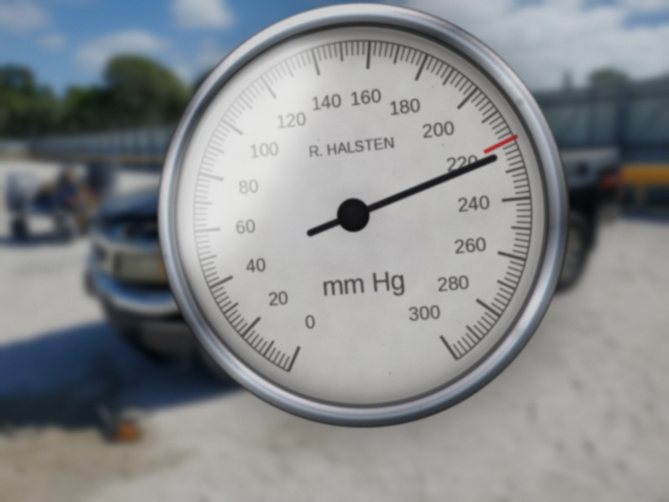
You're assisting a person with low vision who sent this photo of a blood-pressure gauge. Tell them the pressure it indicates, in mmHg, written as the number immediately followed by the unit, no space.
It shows 224mmHg
